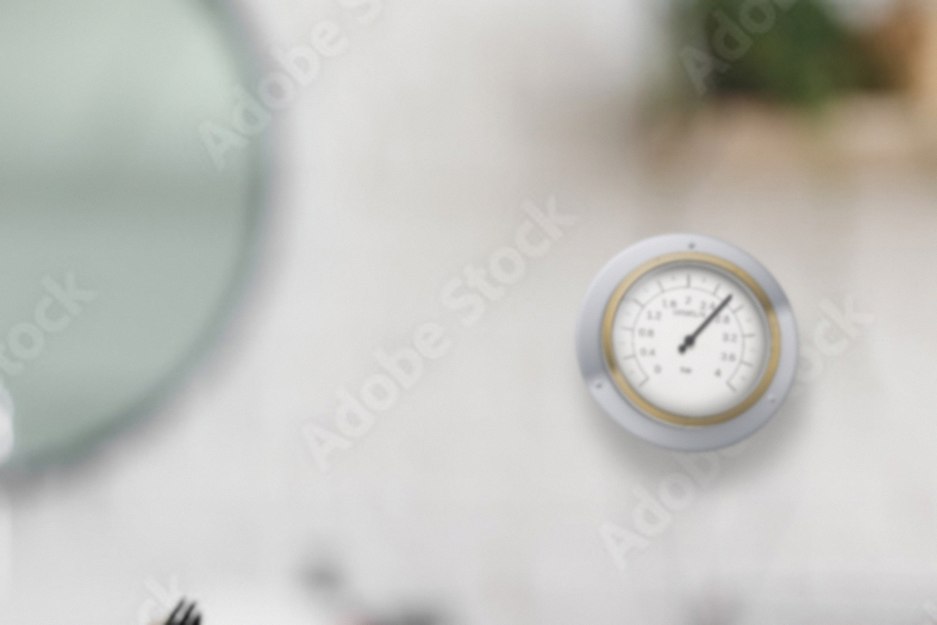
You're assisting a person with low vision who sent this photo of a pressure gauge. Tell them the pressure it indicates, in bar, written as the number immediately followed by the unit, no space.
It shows 2.6bar
